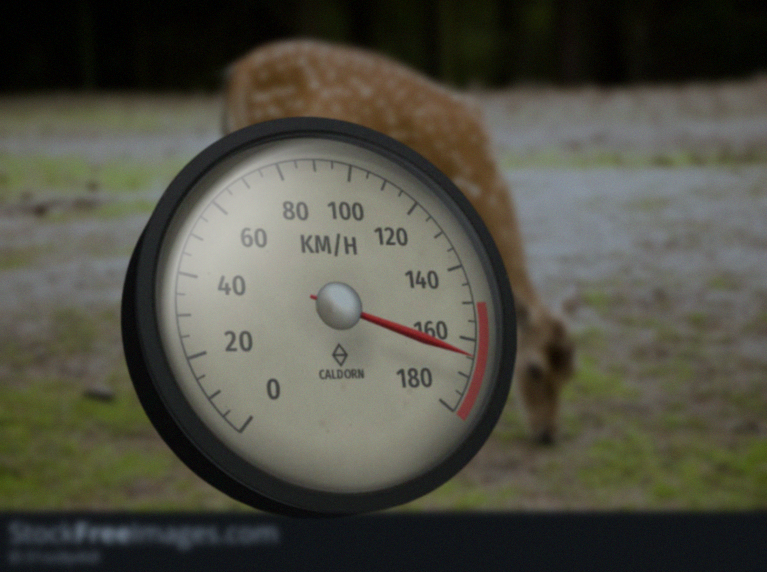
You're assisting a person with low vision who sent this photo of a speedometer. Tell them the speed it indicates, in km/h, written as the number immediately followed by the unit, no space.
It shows 165km/h
